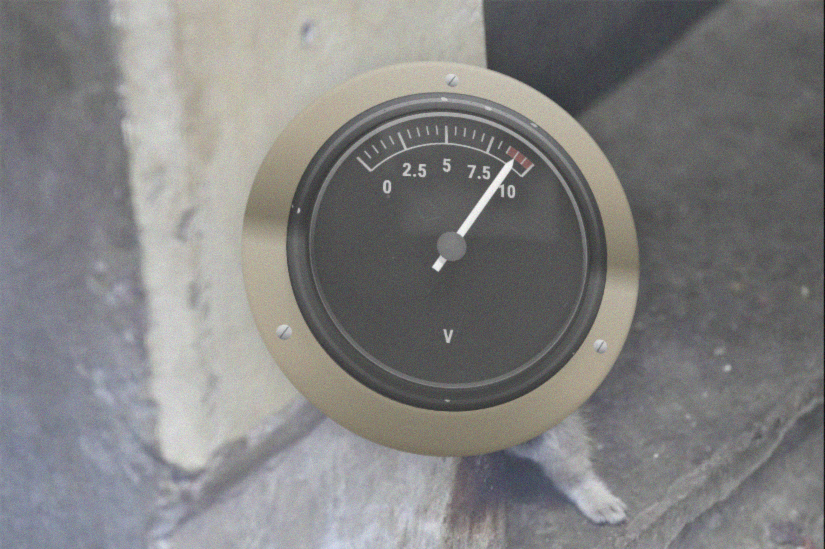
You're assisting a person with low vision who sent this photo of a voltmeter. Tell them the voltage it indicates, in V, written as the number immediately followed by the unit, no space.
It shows 9V
